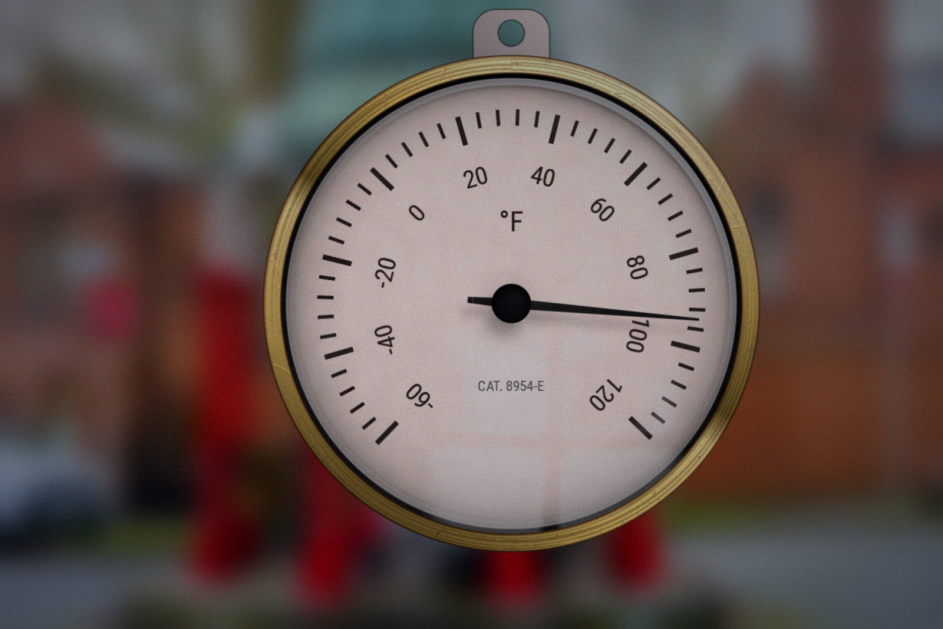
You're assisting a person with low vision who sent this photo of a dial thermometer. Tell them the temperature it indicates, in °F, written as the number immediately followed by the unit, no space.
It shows 94°F
